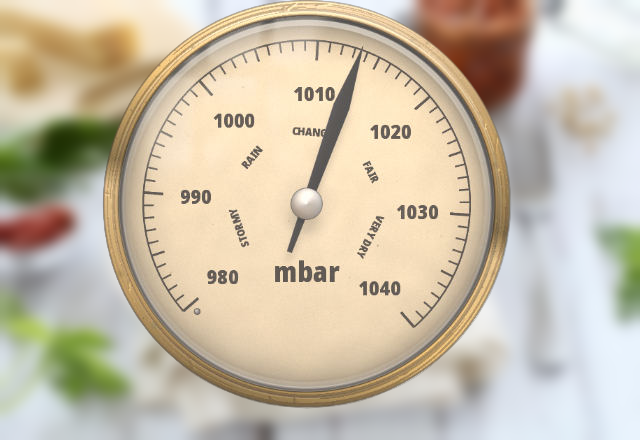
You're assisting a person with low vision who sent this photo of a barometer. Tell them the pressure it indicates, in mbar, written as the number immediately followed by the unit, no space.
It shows 1013.5mbar
